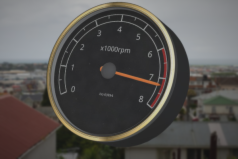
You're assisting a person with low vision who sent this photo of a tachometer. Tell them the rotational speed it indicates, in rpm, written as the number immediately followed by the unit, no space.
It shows 7250rpm
